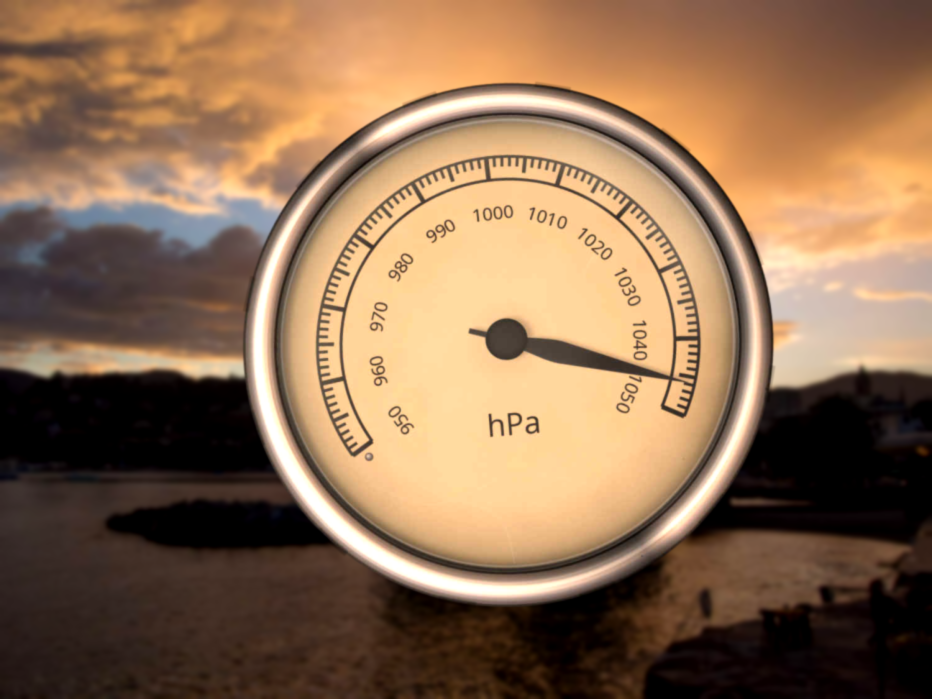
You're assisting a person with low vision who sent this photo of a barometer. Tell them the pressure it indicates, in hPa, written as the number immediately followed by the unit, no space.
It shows 1046hPa
